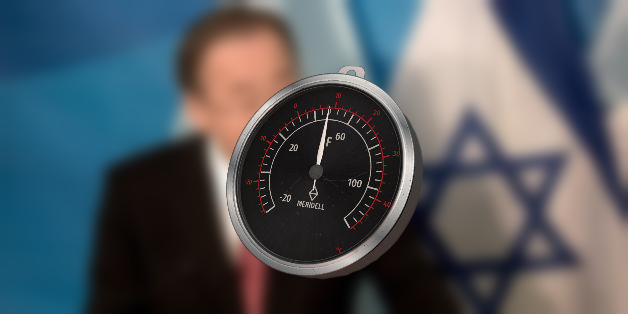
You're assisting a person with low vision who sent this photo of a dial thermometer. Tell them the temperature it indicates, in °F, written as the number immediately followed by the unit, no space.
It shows 48°F
